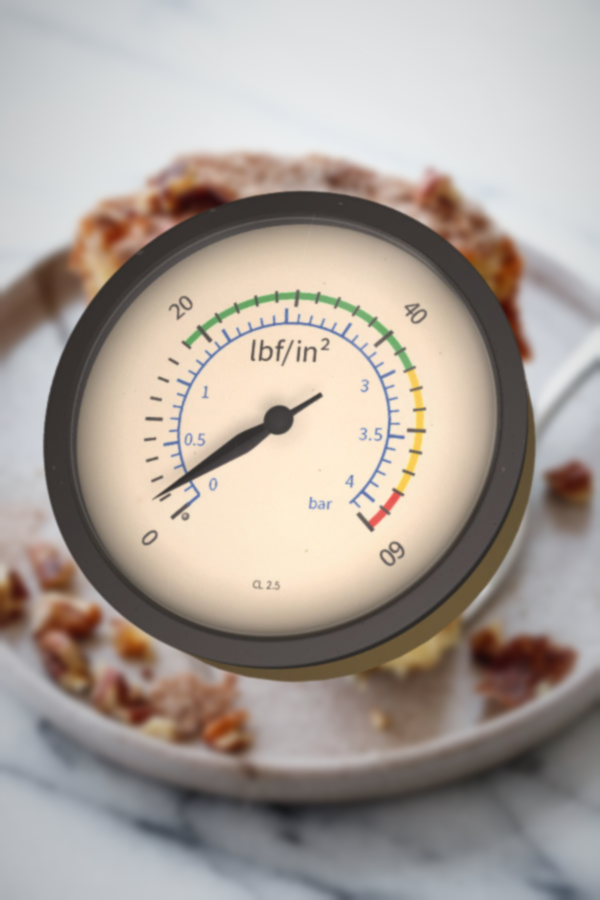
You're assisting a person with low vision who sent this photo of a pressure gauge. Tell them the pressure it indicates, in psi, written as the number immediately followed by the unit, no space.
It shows 2psi
